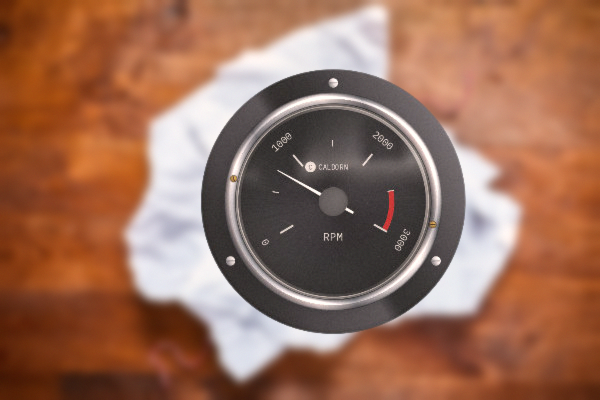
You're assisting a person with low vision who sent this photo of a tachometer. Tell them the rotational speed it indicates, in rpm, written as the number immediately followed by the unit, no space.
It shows 750rpm
